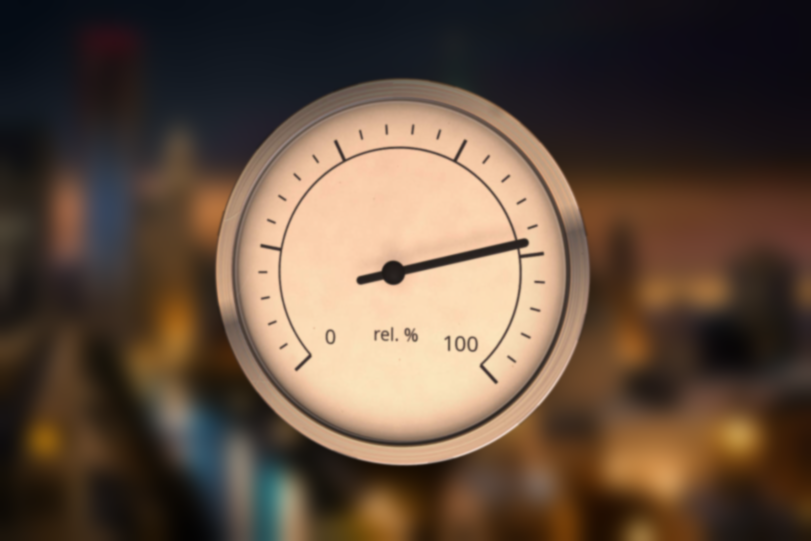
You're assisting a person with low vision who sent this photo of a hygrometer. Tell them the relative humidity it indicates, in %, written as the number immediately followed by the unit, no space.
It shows 78%
